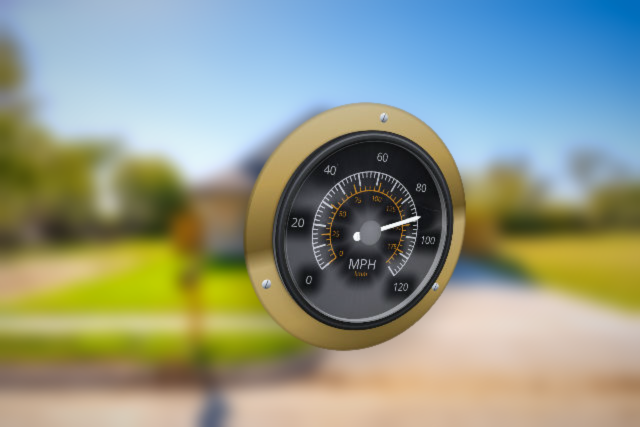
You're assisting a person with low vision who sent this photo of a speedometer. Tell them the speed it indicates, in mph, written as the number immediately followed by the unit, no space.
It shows 90mph
